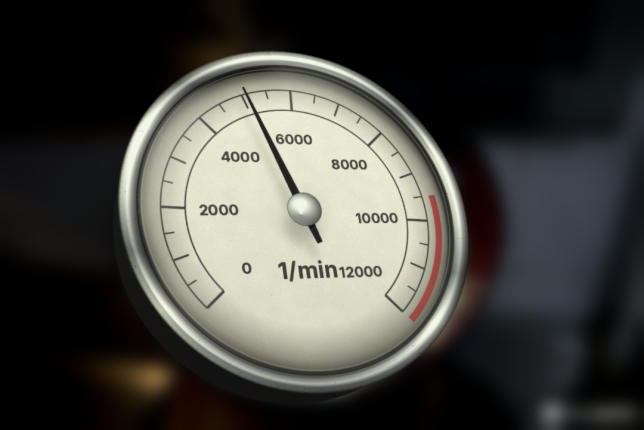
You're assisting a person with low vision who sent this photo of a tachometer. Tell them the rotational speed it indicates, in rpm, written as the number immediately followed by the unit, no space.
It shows 5000rpm
